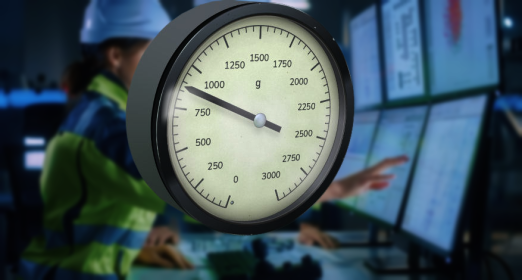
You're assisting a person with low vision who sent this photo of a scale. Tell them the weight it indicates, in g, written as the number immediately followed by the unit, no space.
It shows 875g
